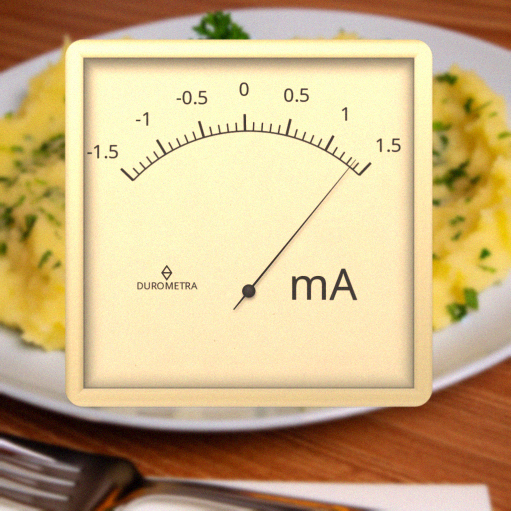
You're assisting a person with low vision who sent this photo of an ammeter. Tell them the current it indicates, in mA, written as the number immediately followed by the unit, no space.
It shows 1.35mA
